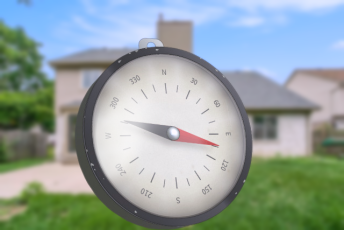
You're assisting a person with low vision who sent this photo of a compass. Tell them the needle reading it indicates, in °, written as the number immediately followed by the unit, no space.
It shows 105°
